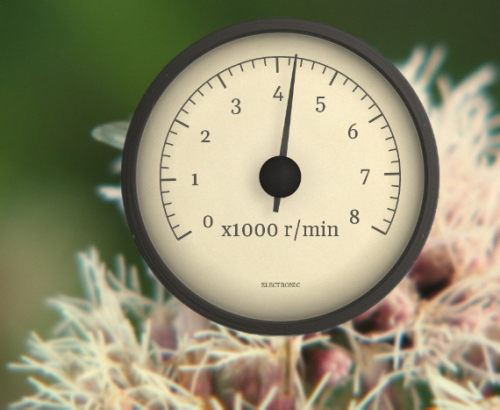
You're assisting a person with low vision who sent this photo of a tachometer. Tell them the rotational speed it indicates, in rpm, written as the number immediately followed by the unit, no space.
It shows 4300rpm
